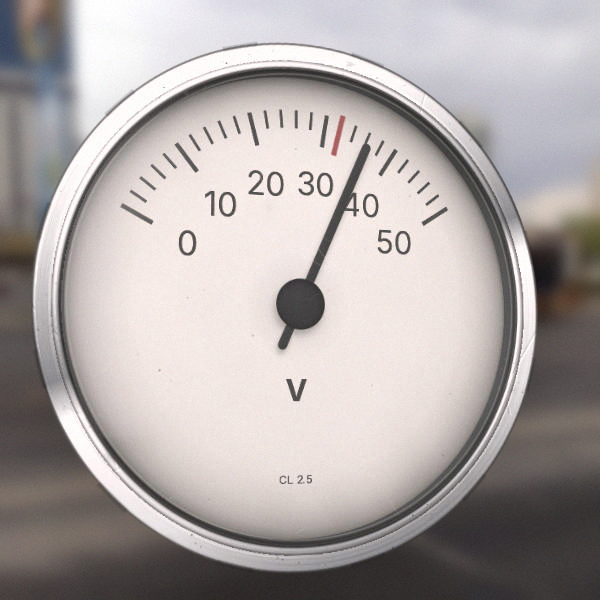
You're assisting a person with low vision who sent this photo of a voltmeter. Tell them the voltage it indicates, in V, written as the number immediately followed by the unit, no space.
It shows 36V
